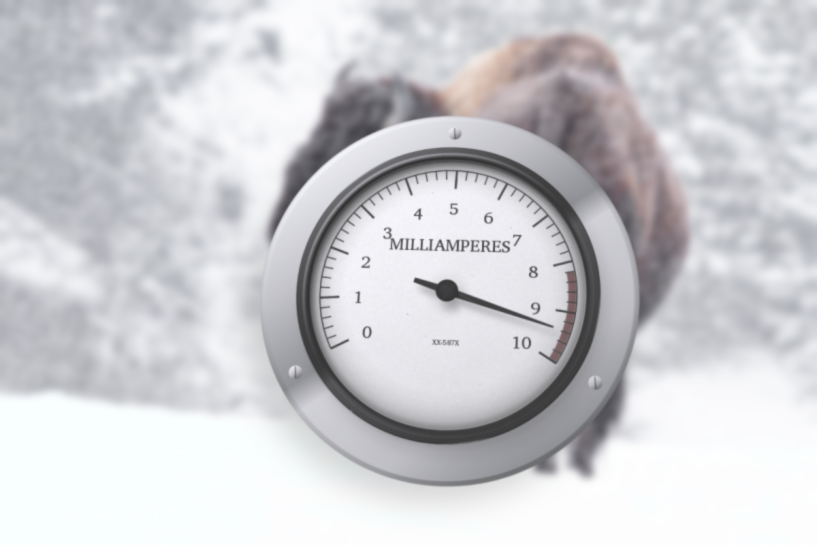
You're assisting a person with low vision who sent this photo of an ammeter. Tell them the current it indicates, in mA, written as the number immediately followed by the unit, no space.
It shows 9.4mA
